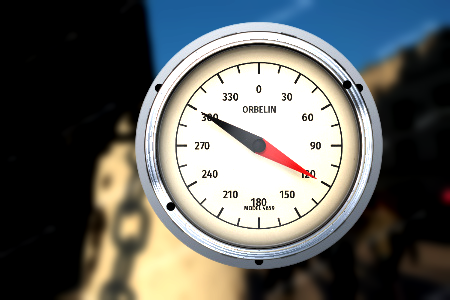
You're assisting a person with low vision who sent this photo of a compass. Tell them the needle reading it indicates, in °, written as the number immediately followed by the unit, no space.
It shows 120°
